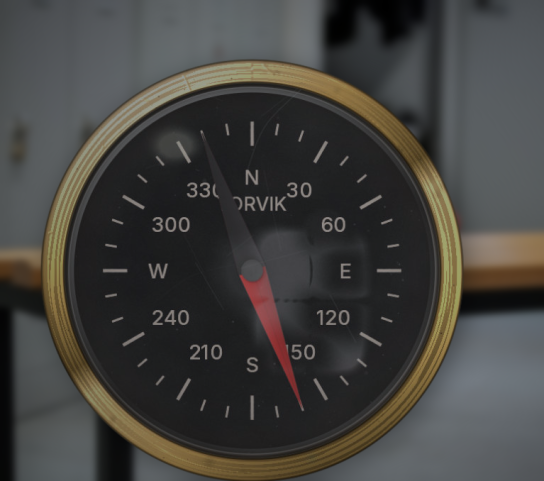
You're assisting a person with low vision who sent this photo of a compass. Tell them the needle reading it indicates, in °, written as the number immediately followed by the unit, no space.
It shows 160°
